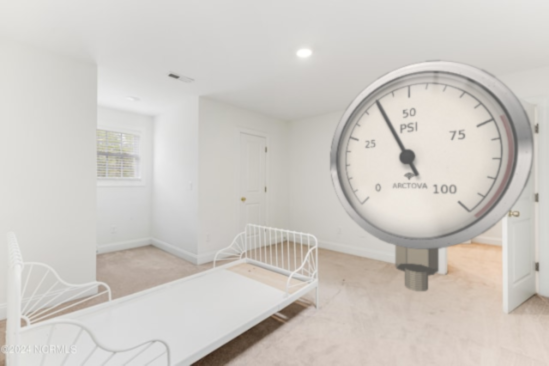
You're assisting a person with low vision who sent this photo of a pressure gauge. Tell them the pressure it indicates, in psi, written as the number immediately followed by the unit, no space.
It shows 40psi
